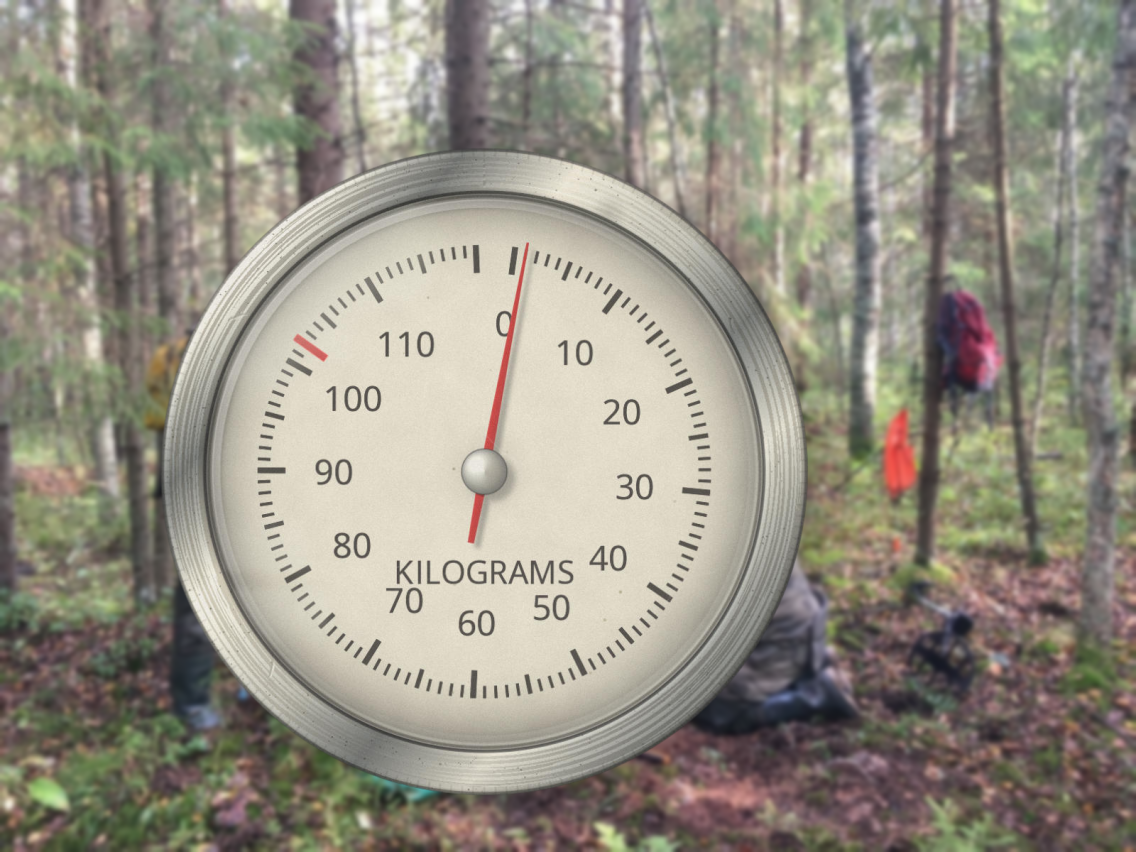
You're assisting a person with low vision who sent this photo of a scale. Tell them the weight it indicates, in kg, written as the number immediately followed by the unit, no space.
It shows 1kg
